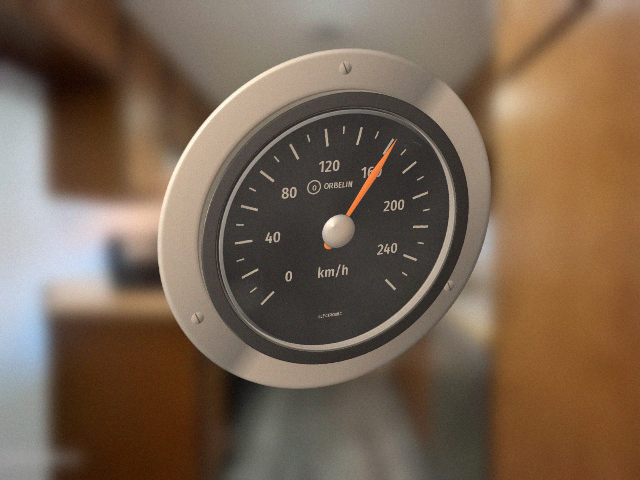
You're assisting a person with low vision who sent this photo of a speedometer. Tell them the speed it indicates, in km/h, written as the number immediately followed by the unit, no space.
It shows 160km/h
